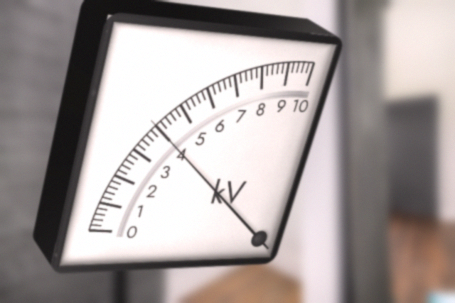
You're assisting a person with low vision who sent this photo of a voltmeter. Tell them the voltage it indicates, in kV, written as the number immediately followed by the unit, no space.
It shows 4kV
